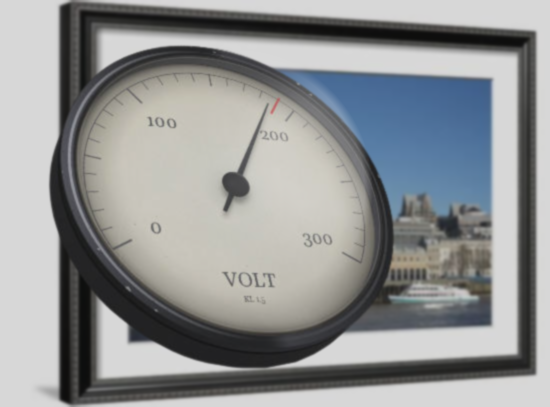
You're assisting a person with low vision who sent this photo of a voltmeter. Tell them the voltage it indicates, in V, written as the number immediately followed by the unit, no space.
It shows 185V
